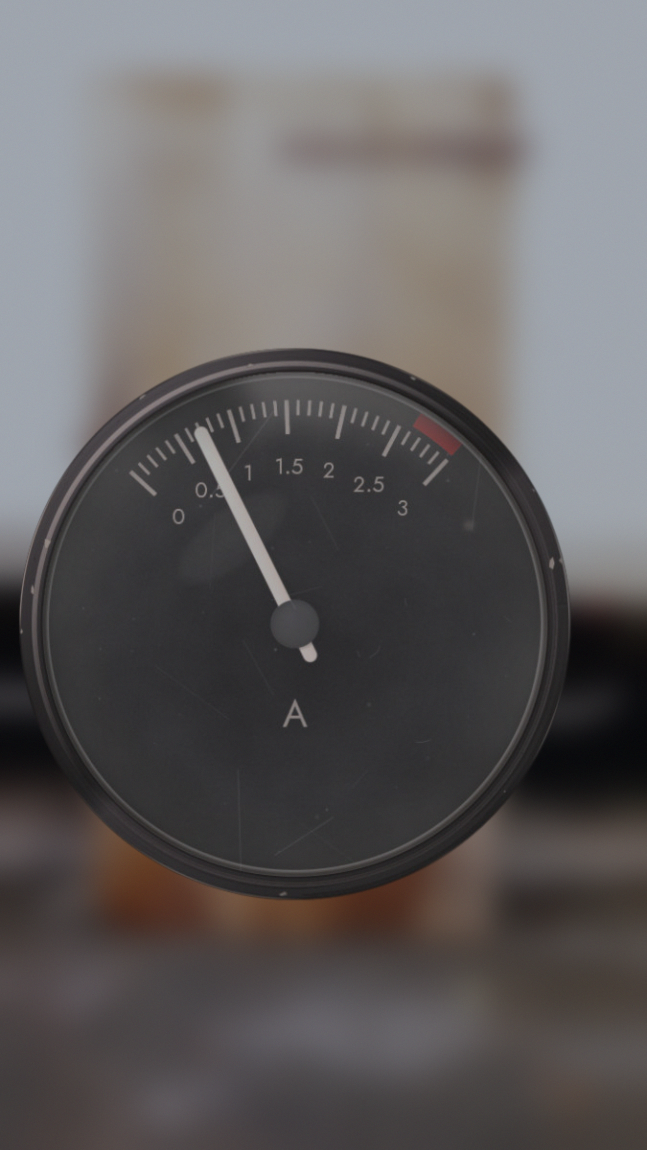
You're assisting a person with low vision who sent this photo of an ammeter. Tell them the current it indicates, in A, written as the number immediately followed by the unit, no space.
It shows 0.7A
